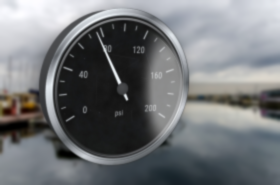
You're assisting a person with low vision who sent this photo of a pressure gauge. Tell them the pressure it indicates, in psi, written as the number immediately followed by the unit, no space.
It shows 75psi
